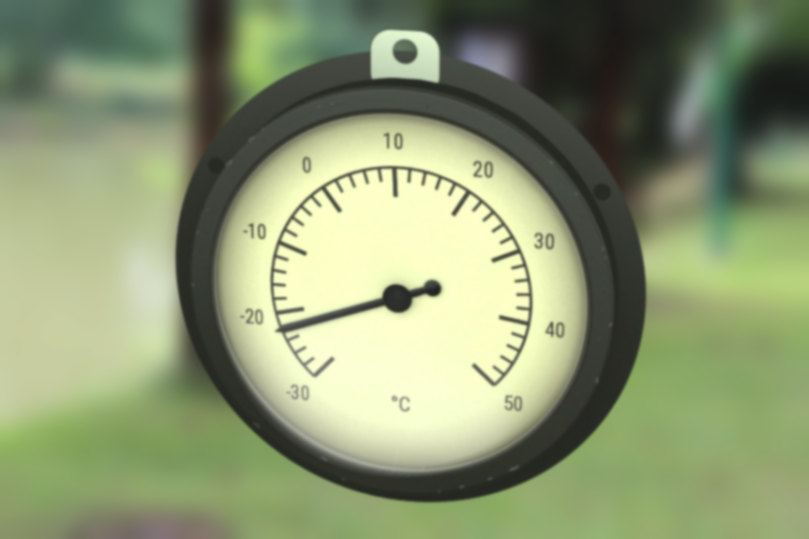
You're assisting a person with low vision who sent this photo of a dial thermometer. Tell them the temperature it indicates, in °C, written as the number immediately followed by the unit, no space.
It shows -22°C
